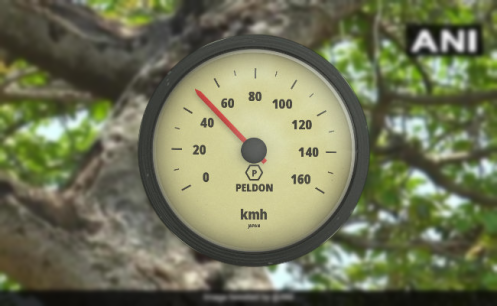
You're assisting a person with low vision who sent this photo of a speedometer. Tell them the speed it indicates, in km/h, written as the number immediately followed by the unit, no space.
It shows 50km/h
